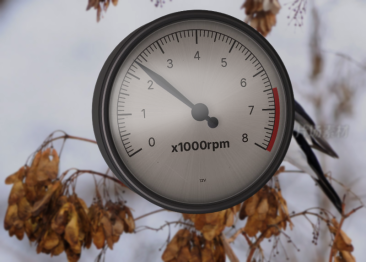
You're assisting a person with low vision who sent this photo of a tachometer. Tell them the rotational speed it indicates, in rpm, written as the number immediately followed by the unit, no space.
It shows 2300rpm
